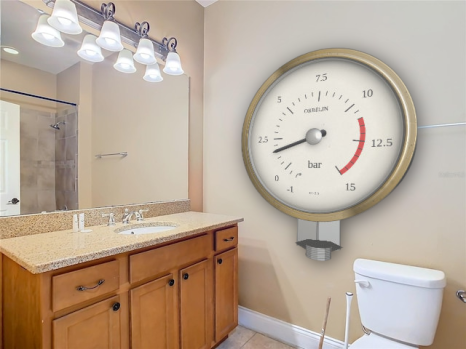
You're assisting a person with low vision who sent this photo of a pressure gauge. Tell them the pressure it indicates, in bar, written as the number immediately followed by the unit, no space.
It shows 1.5bar
